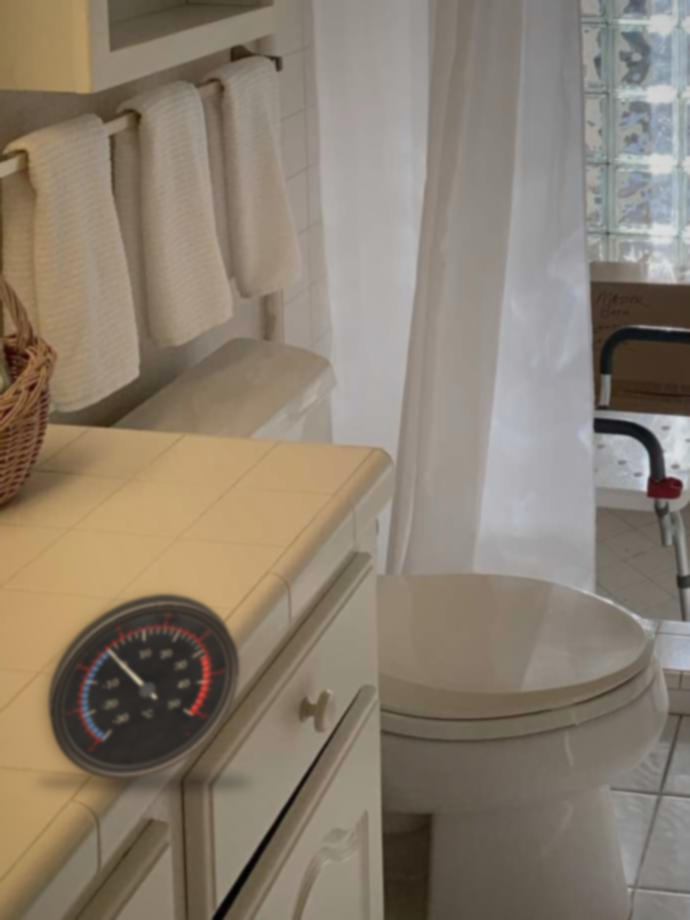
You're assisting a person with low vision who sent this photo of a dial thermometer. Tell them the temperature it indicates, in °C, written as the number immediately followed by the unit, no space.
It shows 0°C
